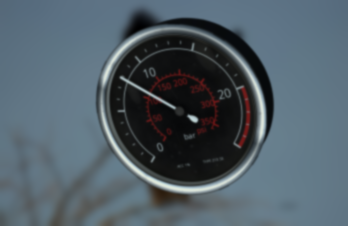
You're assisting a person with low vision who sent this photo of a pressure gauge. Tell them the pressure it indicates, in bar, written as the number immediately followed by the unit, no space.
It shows 8bar
